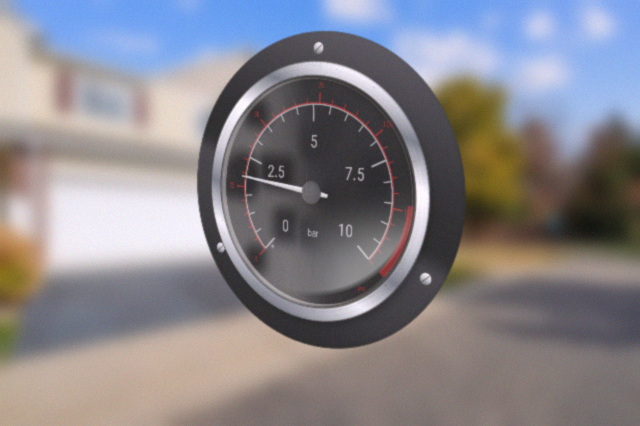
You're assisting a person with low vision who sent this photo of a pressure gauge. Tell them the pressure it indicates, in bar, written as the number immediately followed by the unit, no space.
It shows 2bar
